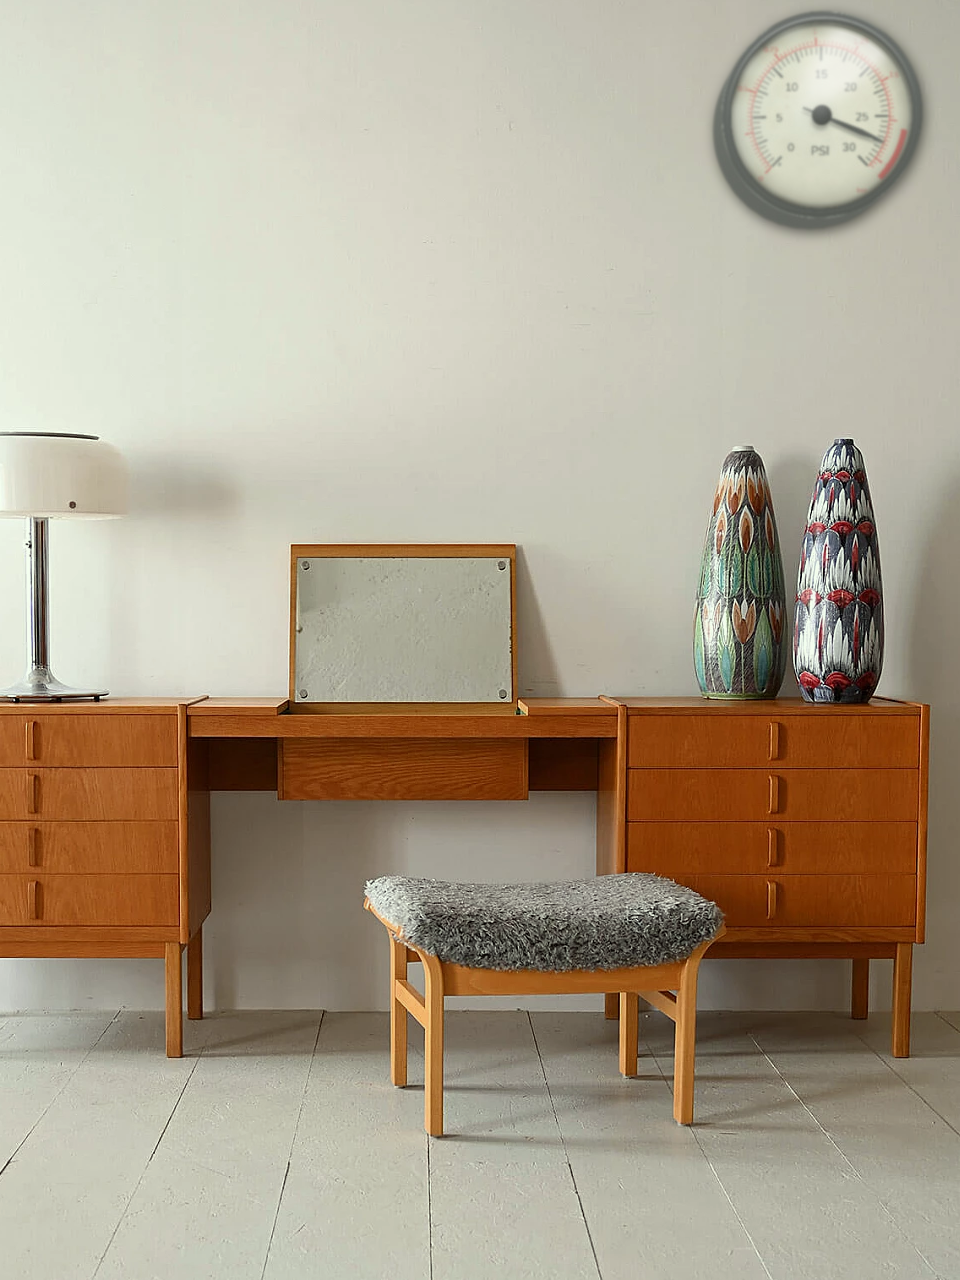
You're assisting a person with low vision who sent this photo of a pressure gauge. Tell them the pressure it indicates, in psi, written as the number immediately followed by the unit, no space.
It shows 27.5psi
